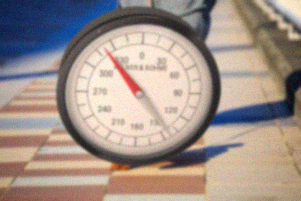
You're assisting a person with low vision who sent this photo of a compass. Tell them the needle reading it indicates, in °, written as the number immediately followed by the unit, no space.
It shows 322.5°
